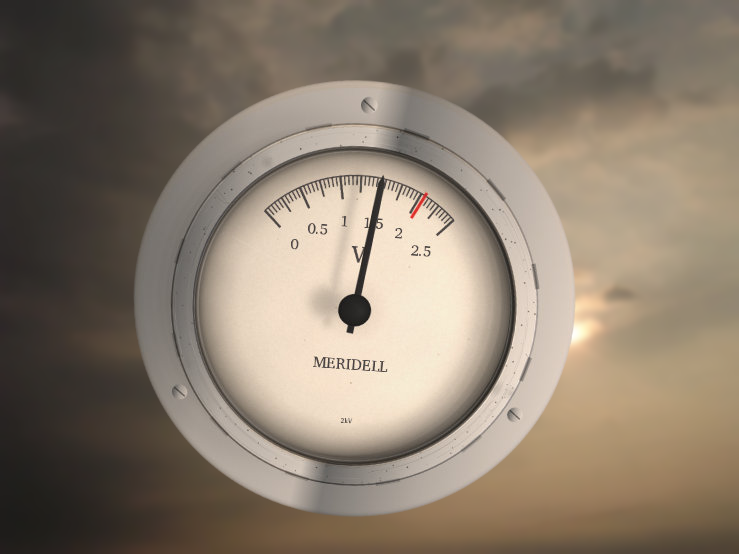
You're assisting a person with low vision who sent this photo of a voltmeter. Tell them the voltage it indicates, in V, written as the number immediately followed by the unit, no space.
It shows 1.5V
